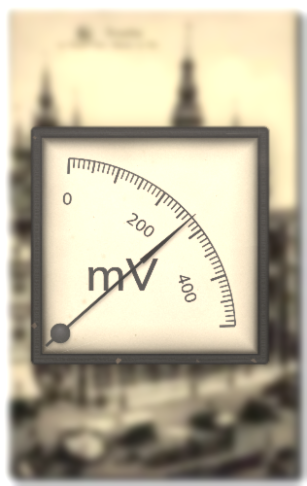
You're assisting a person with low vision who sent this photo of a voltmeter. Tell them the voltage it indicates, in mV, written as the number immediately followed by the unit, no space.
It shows 270mV
